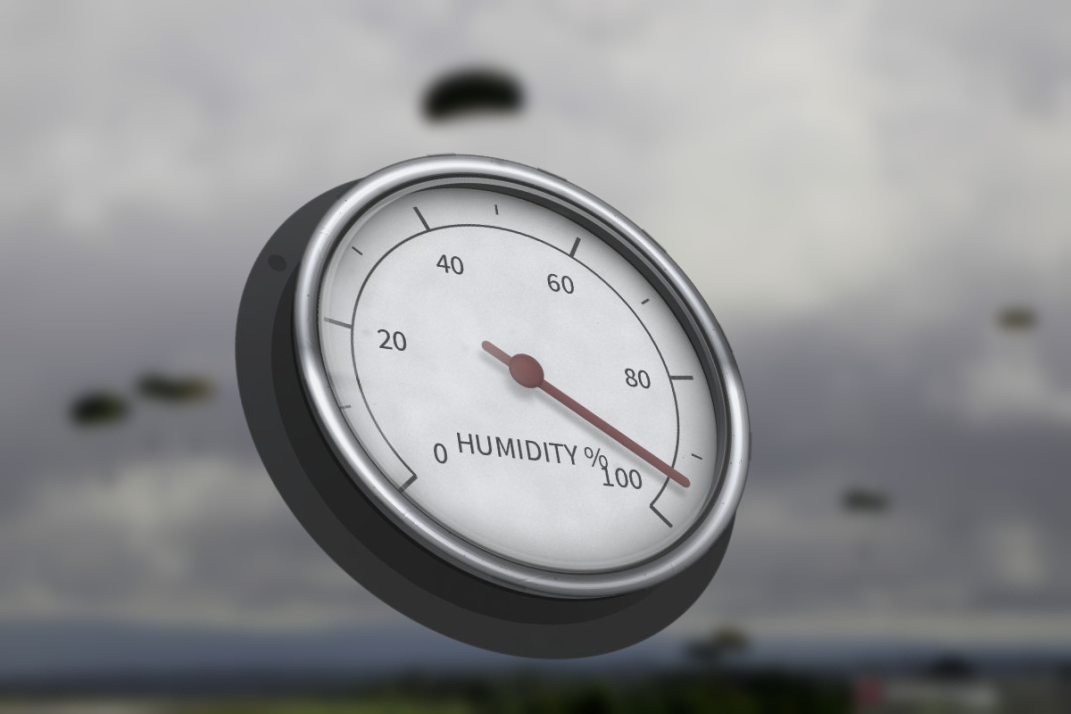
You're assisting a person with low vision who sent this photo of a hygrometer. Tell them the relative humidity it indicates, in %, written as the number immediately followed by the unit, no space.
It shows 95%
